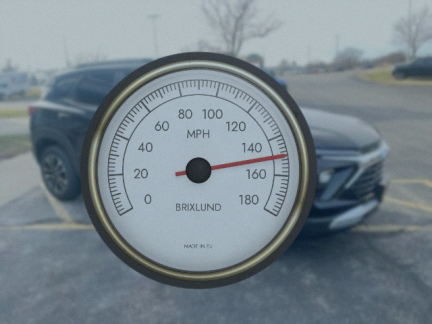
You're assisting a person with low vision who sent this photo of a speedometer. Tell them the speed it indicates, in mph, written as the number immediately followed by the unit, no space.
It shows 150mph
